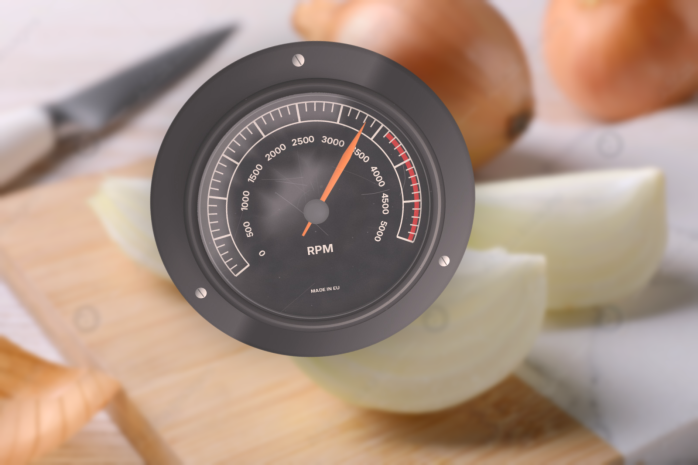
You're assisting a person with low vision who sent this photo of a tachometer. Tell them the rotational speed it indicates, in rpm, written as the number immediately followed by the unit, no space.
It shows 3300rpm
